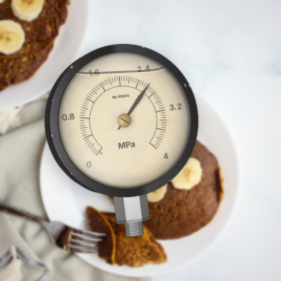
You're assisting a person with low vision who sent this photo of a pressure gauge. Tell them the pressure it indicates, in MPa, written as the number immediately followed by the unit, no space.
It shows 2.6MPa
